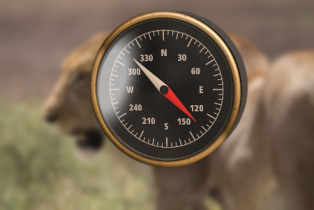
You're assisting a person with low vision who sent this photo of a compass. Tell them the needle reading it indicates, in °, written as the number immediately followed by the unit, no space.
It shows 135°
